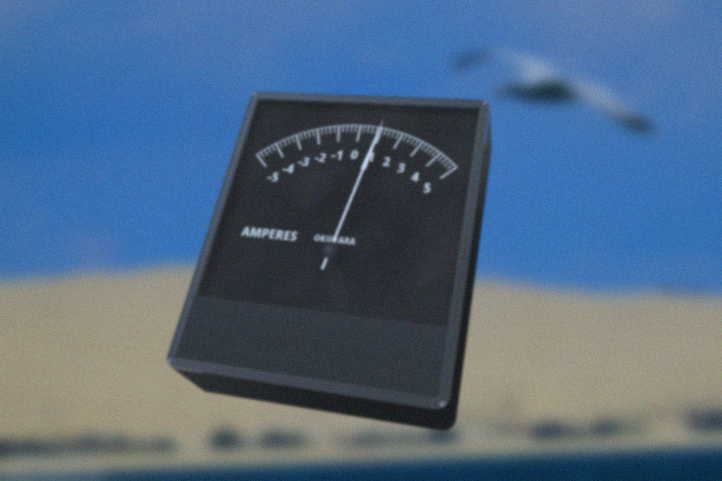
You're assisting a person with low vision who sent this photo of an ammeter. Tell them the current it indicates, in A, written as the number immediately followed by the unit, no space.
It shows 1A
